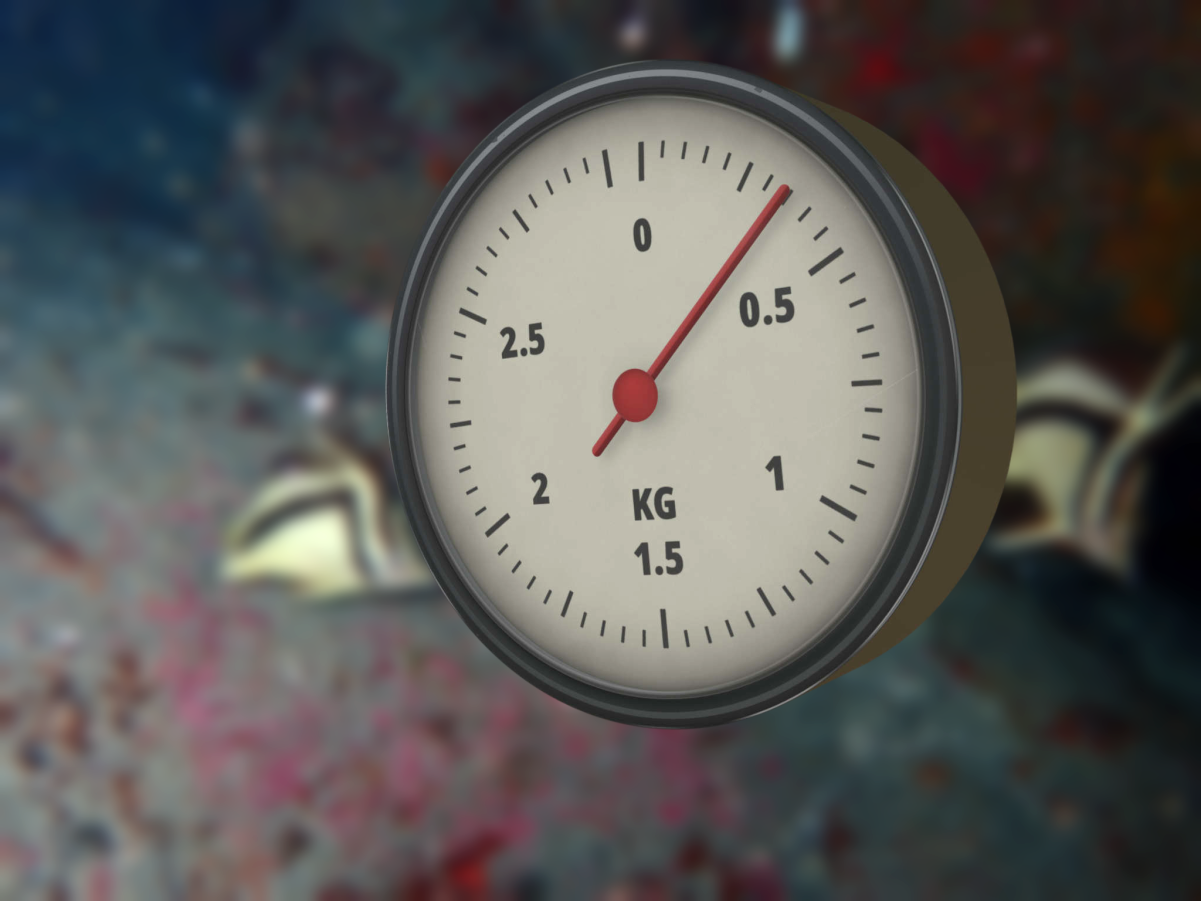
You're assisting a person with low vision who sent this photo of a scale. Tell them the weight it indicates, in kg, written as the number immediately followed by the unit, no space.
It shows 0.35kg
